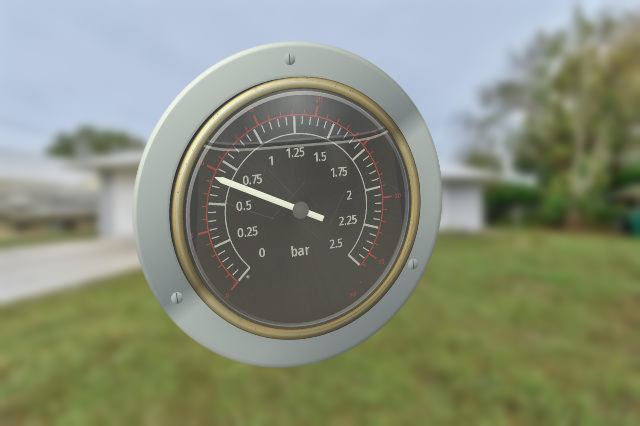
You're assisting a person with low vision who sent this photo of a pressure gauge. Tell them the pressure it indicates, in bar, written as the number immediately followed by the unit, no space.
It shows 0.65bar
